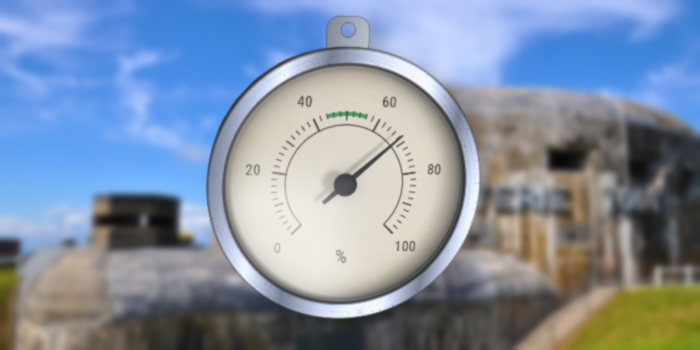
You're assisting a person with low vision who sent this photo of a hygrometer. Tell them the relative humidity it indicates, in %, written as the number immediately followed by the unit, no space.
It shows 68%
